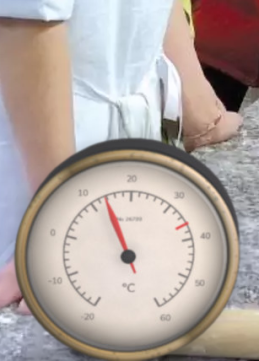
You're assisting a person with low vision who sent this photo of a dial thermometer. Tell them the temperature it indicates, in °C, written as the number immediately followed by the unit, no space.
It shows 14°C
